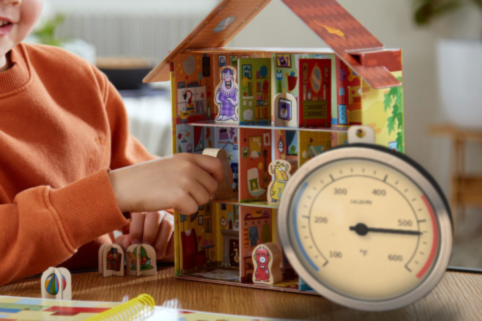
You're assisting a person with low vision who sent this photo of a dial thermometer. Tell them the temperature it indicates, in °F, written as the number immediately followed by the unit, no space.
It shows 520°F
